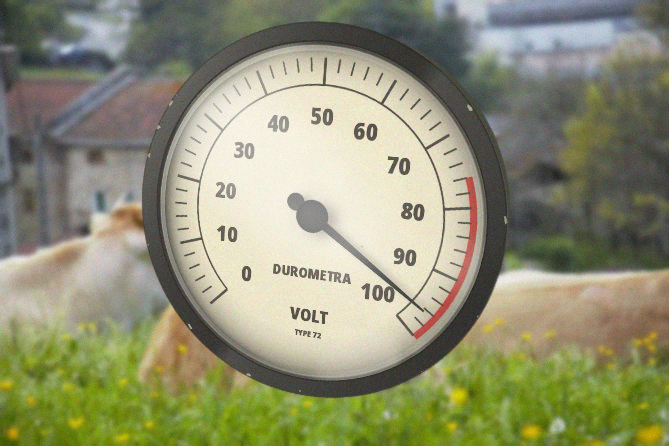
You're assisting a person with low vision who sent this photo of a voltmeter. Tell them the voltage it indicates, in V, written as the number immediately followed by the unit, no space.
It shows 96V
